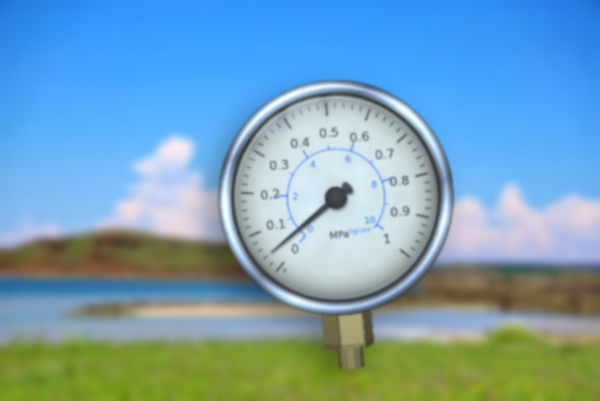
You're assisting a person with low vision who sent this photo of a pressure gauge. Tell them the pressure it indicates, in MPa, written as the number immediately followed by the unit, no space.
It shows 0.04MPa
